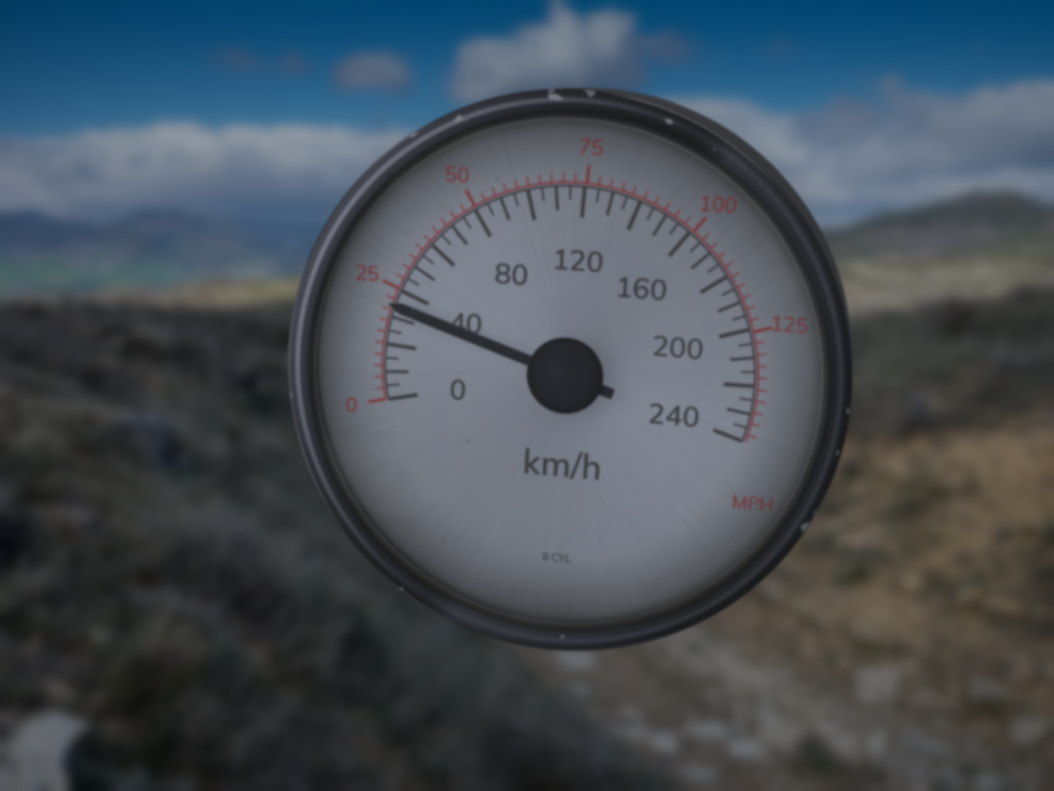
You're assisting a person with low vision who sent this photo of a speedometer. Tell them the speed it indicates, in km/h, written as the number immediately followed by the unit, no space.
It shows 35km/h
